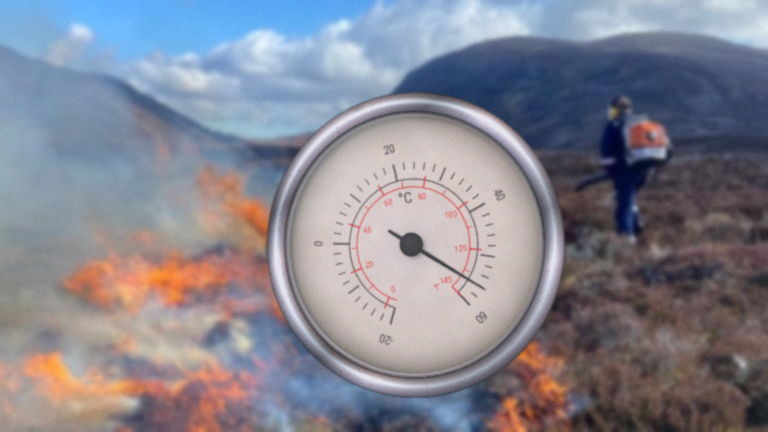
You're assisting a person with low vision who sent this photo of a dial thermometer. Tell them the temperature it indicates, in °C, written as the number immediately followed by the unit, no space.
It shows 56°C
